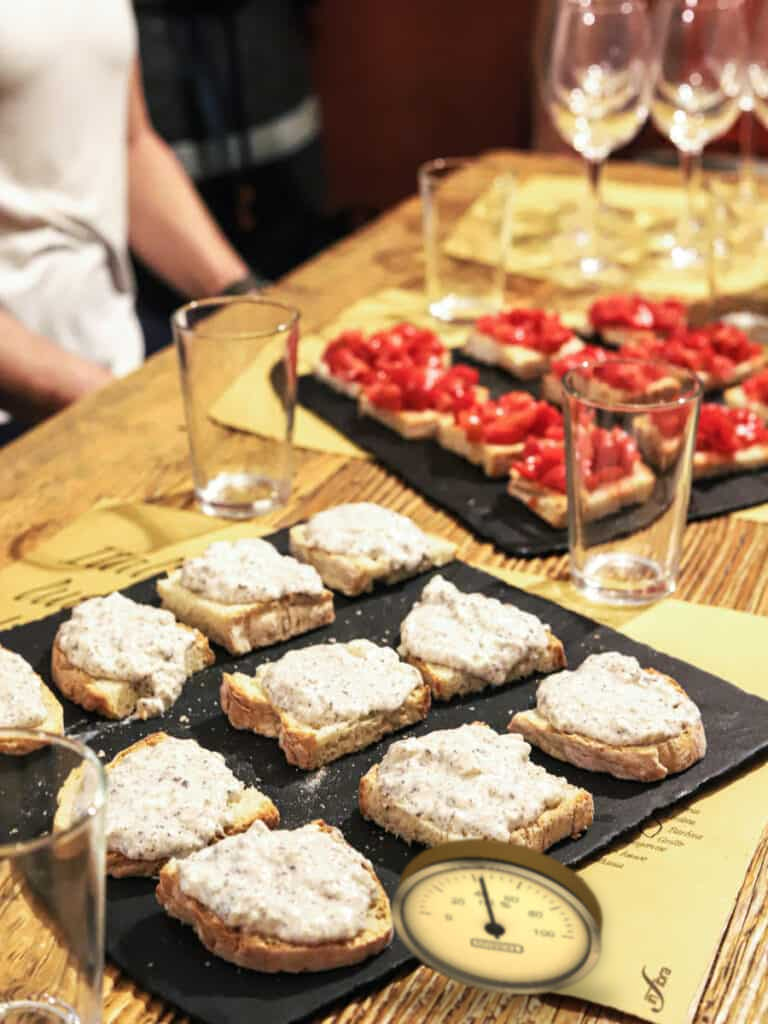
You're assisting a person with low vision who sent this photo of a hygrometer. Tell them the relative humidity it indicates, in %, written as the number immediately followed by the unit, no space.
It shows 44%
